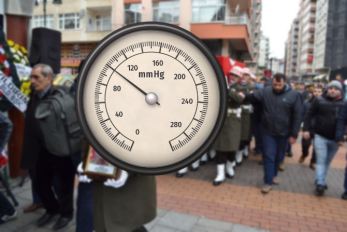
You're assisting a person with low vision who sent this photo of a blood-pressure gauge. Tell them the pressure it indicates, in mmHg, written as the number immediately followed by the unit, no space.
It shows 100mmHg
